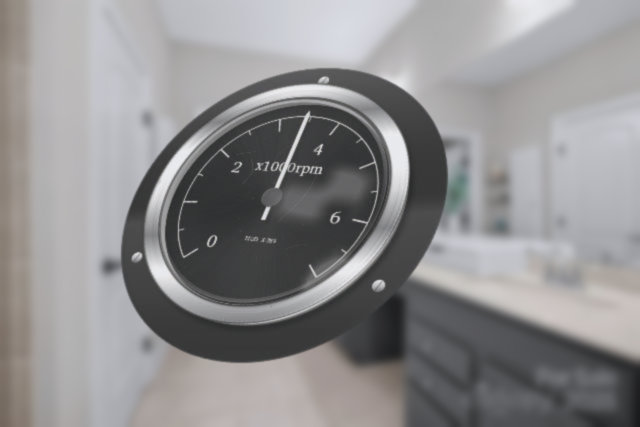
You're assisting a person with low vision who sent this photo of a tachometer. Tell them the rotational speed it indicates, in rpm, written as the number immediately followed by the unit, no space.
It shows 3500rpm
